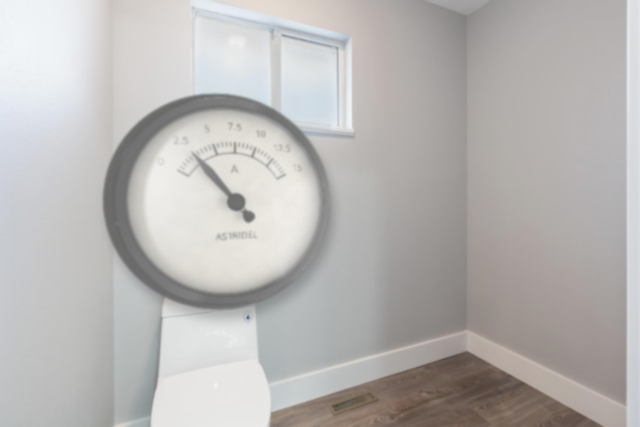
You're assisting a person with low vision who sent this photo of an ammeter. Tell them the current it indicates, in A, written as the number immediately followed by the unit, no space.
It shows 2.5A
